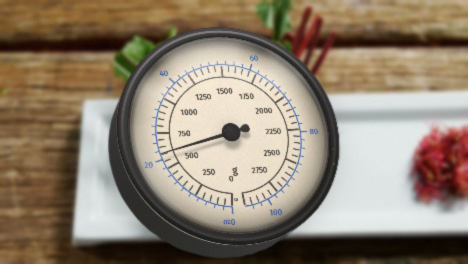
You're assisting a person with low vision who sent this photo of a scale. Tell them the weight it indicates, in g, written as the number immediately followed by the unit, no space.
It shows 600g
